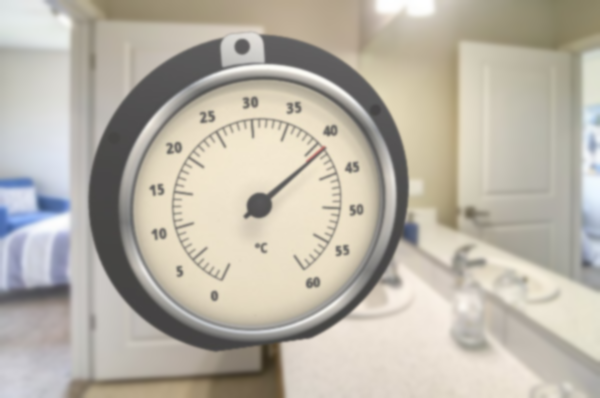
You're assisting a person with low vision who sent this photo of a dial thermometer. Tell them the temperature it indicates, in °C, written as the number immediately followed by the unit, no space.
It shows 41°C
